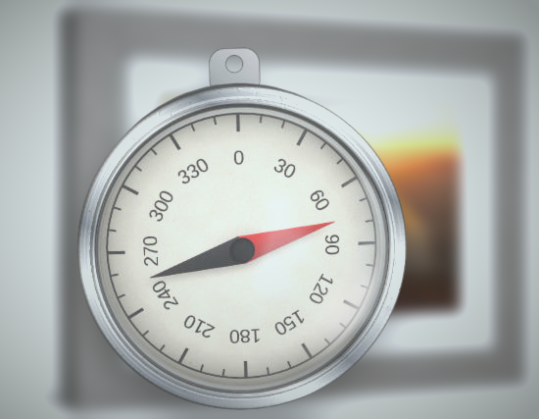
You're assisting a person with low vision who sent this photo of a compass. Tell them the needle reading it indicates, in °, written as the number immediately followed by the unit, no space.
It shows 75°
